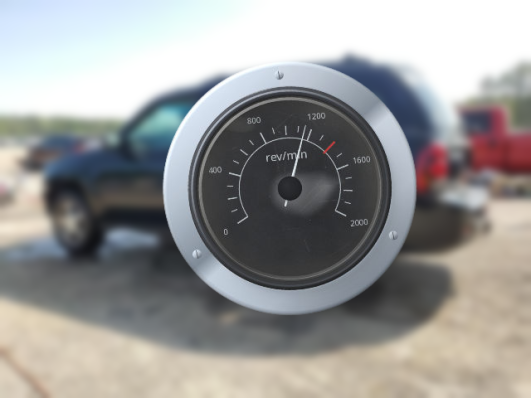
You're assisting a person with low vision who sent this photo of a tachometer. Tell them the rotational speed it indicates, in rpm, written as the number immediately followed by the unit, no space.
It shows 1150rpm
